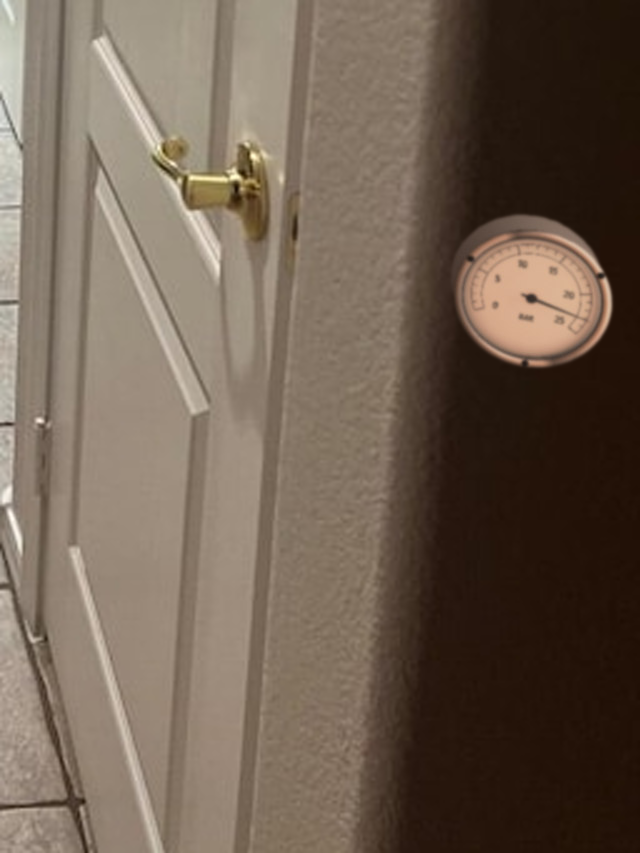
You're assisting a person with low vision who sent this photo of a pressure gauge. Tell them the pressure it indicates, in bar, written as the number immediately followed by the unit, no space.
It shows 23bar
